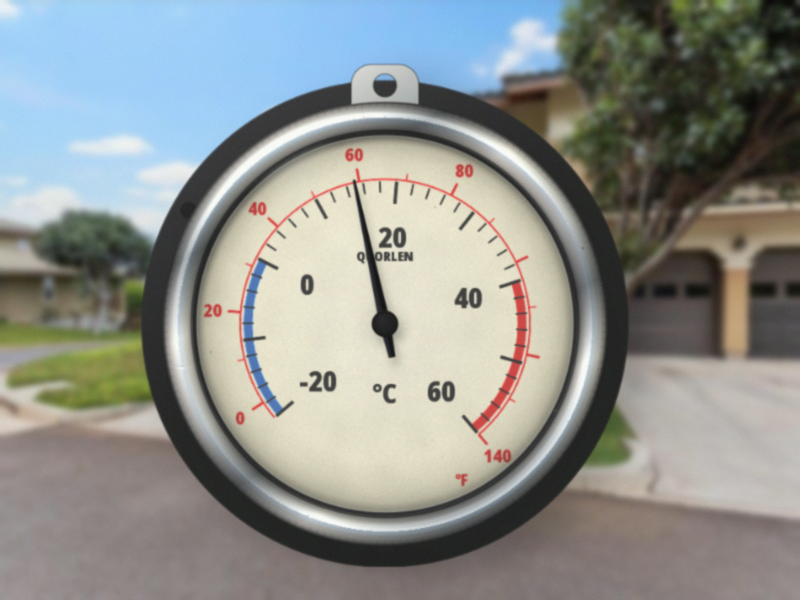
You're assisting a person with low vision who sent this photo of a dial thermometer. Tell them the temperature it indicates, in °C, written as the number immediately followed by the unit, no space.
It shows 15°C
